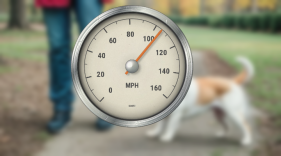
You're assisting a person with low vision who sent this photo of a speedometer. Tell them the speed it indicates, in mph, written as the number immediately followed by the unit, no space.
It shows 105mph
